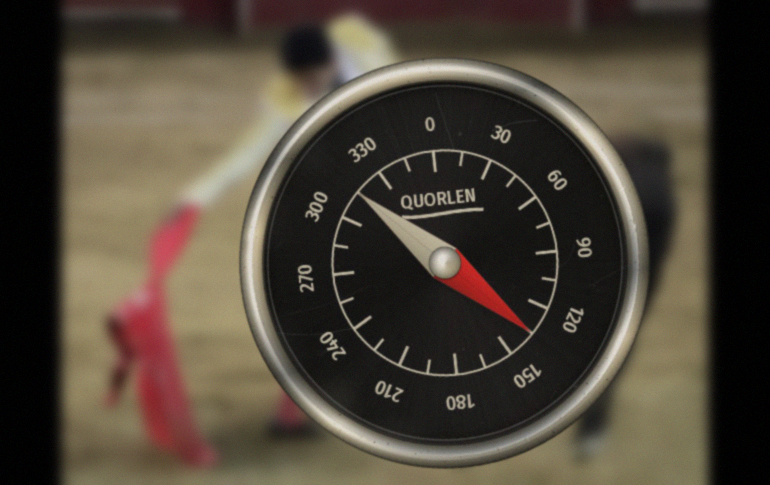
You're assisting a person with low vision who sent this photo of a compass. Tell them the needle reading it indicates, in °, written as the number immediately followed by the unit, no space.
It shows 135°
